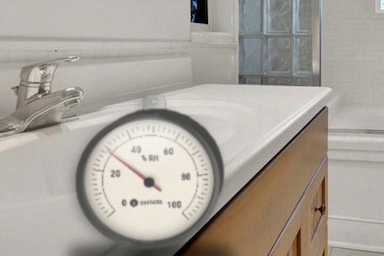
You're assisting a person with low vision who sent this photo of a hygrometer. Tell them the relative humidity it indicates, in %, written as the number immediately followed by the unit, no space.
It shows 30%
